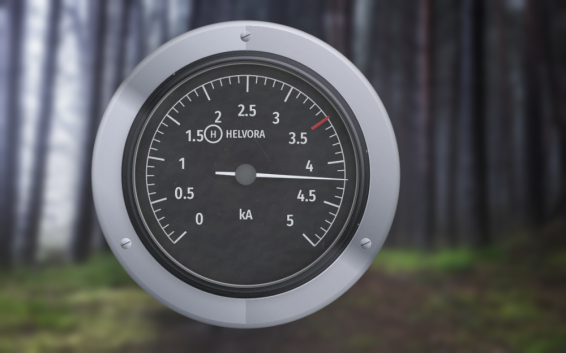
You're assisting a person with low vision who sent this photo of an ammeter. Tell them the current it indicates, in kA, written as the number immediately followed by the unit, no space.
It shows 4.2kA
